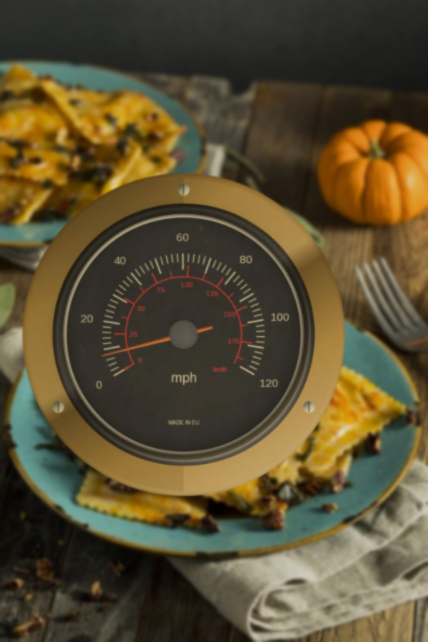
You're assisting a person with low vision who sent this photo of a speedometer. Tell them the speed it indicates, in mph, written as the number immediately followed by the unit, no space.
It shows 8mph
